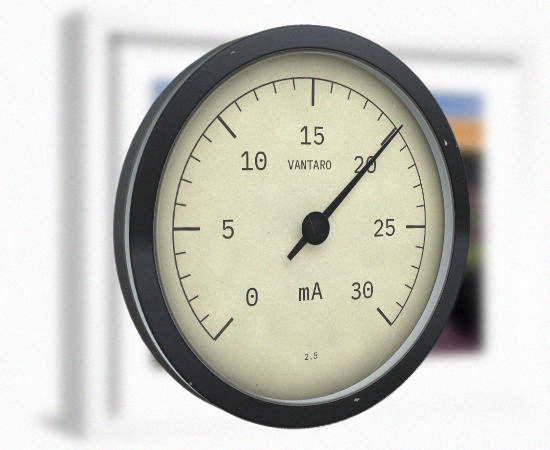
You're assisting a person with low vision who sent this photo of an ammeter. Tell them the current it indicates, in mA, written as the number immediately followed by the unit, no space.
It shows 20mA
